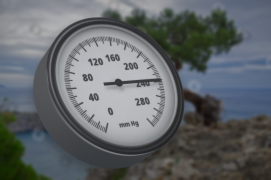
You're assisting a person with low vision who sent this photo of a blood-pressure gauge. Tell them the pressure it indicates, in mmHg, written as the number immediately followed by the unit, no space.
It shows 240mmHg
